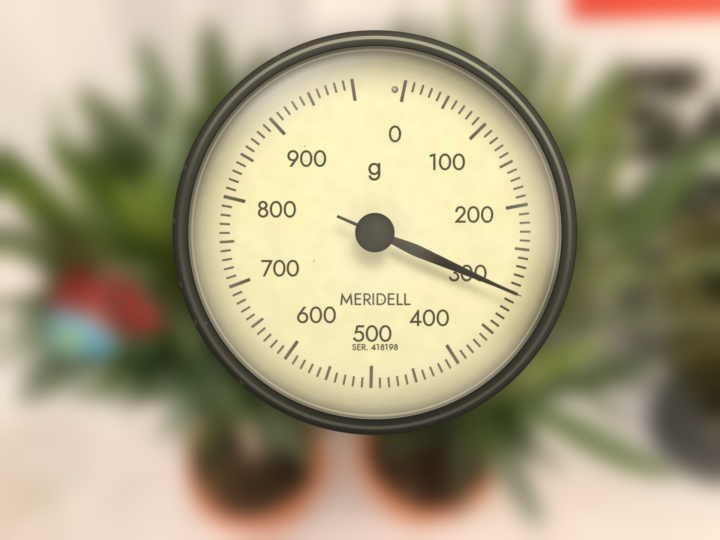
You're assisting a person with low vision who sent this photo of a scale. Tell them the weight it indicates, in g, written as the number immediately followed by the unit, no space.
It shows 300g
